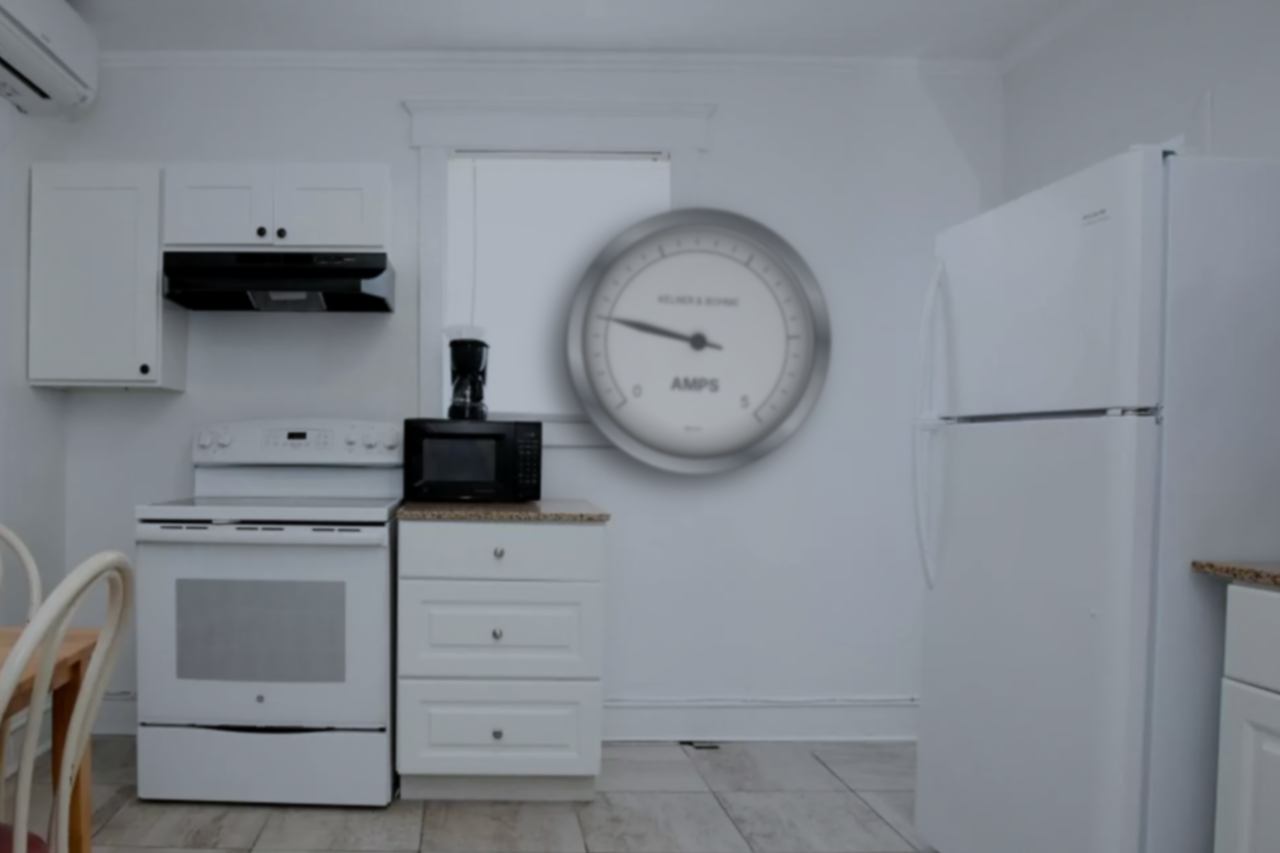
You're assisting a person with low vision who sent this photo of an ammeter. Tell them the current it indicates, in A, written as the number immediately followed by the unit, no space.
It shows 1A
